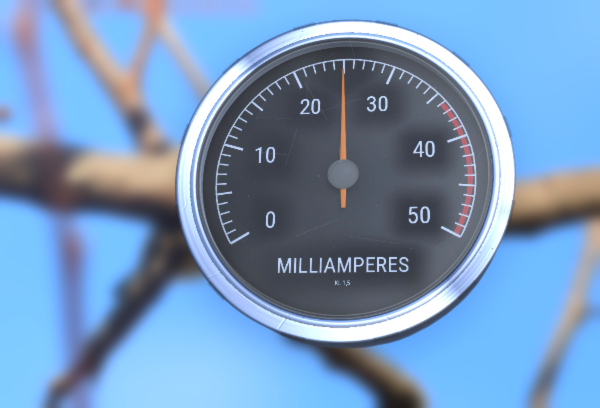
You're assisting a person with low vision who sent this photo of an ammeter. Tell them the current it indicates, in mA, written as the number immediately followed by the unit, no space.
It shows 25mA
